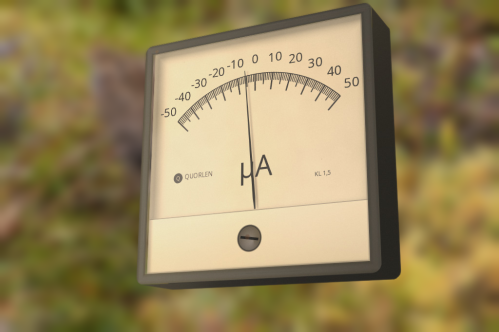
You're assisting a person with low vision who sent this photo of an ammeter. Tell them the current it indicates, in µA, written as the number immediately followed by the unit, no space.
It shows -5µA
